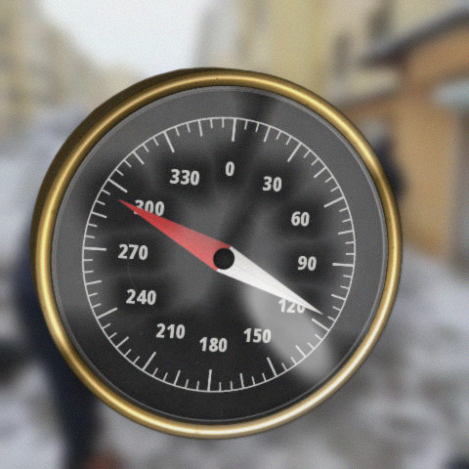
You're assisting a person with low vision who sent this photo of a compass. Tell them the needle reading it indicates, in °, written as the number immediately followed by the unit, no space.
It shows 295°
